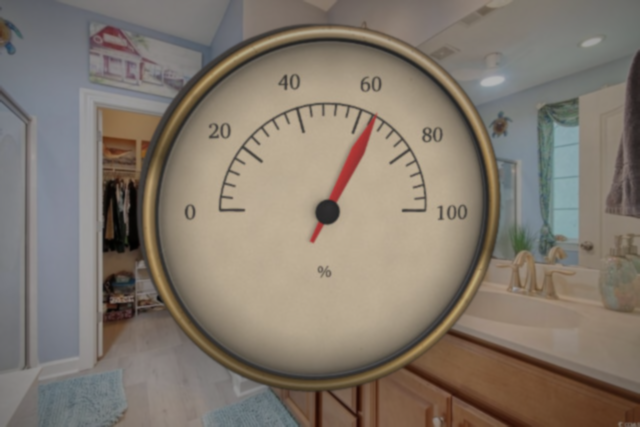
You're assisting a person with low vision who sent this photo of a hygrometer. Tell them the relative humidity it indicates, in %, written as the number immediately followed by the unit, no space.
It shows 64%
